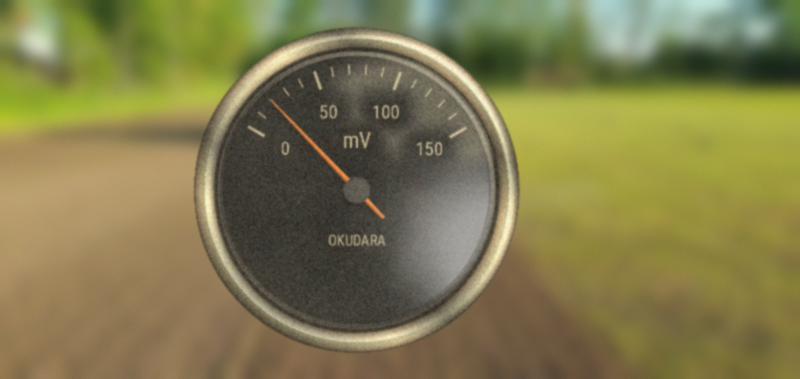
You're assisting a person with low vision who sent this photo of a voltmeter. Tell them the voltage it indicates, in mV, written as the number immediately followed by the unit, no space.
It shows 20mV
